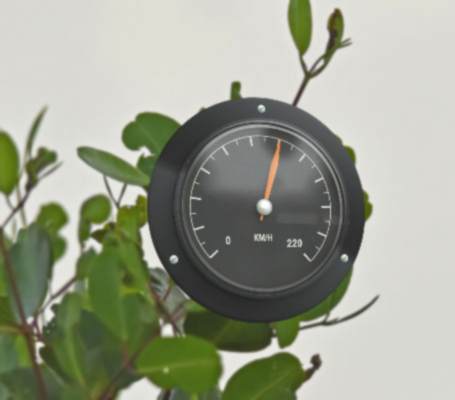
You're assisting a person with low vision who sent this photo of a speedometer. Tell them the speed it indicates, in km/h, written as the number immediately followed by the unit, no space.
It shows 120km/h
